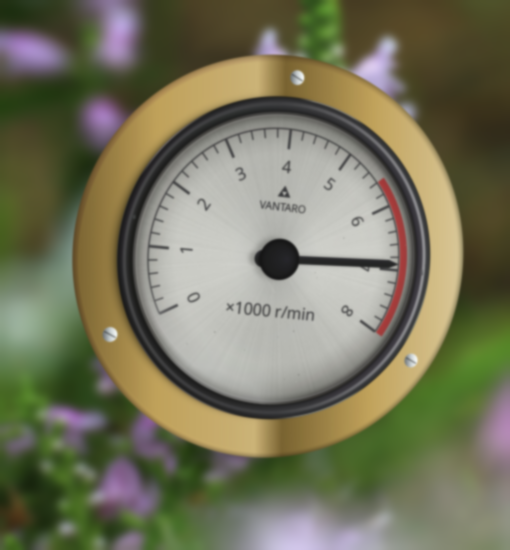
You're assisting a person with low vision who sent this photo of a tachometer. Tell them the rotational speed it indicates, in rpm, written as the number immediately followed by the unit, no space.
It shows 6900rpm
